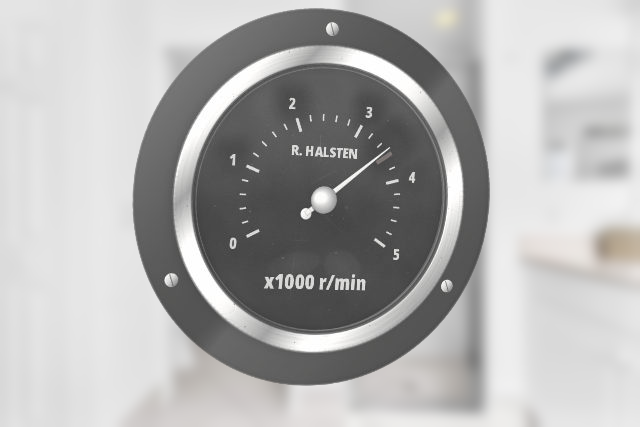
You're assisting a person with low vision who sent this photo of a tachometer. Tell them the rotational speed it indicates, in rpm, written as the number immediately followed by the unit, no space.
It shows 3500rpm
